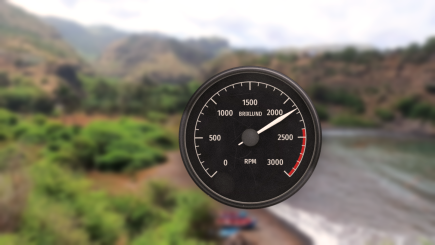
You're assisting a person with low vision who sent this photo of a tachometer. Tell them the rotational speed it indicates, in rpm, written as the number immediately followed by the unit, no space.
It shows 2150rpm
